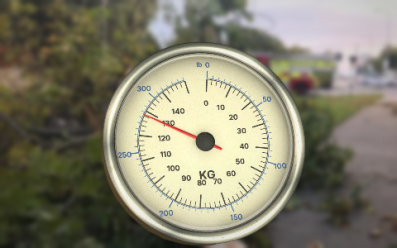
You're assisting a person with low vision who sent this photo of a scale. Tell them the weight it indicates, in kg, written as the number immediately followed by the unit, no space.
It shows 128kg
